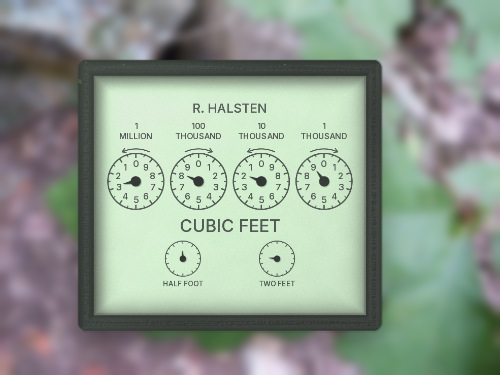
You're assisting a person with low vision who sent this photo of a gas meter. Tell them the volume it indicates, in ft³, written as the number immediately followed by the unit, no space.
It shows 281900ft³
